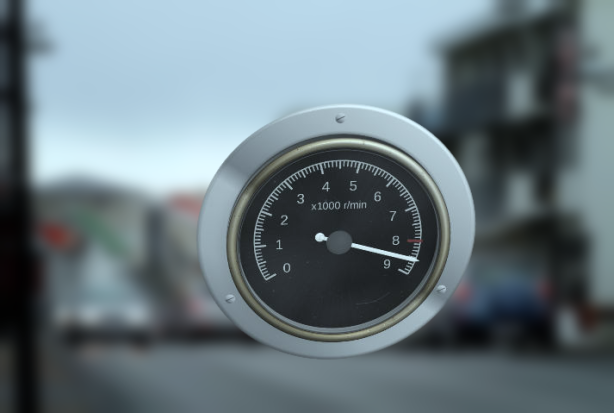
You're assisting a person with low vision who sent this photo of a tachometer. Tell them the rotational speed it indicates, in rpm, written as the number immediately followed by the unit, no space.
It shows 8500rpm
